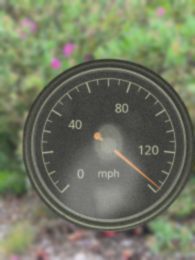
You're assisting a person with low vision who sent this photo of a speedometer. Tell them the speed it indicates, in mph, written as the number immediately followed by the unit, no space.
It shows 137.5mph
